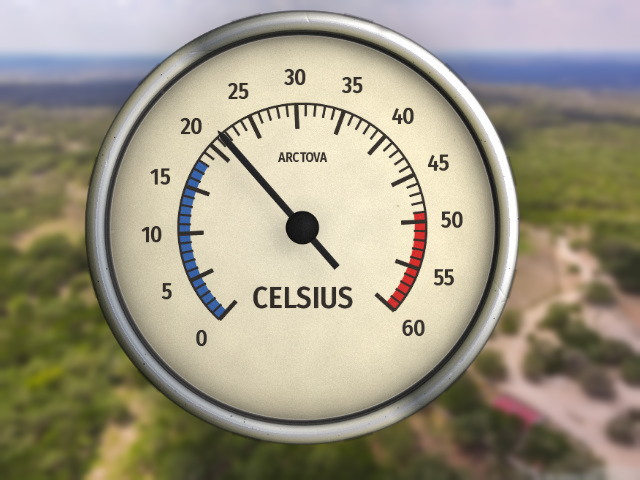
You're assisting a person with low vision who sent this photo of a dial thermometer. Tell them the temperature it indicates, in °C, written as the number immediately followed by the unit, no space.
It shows 21.5°C
